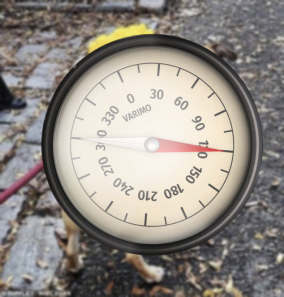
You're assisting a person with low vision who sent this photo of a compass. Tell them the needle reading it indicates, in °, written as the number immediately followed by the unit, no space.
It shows 120°
